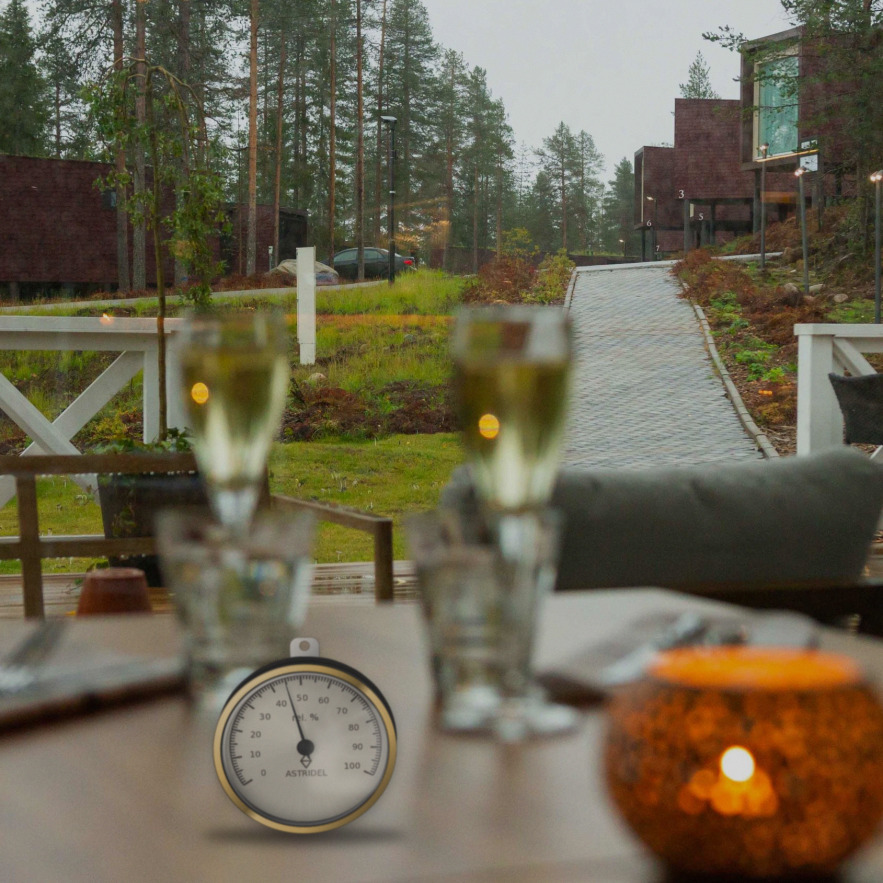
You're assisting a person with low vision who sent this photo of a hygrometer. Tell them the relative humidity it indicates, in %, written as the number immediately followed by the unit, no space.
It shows 45%
